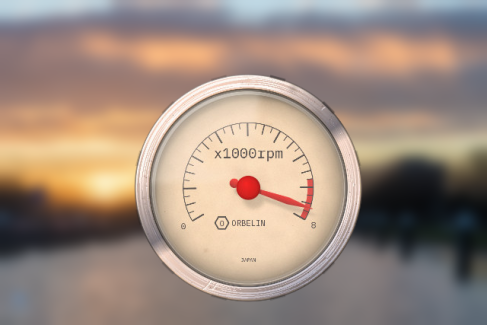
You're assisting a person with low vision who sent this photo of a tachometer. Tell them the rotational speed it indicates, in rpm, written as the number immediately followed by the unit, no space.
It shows 7625rpm
